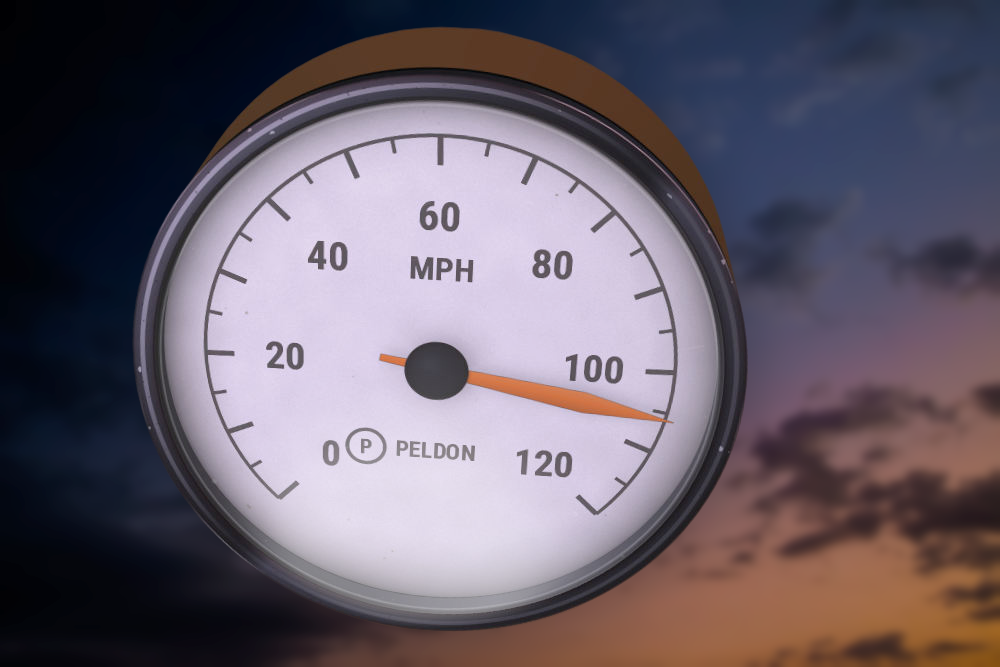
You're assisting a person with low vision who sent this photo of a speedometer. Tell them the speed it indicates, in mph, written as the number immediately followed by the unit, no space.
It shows 105mph
